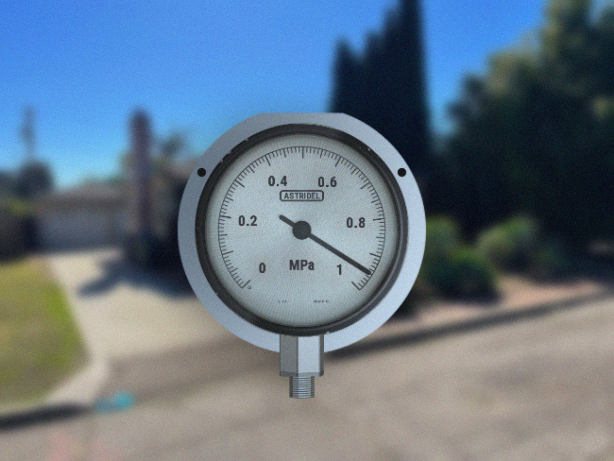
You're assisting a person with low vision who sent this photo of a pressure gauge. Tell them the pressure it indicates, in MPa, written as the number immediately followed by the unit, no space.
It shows 0.95MPa
